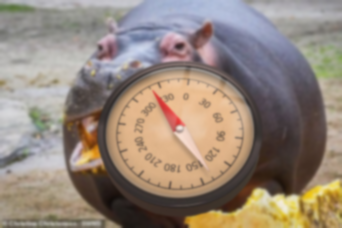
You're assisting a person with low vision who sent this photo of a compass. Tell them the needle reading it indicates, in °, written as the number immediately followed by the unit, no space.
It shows 320°
